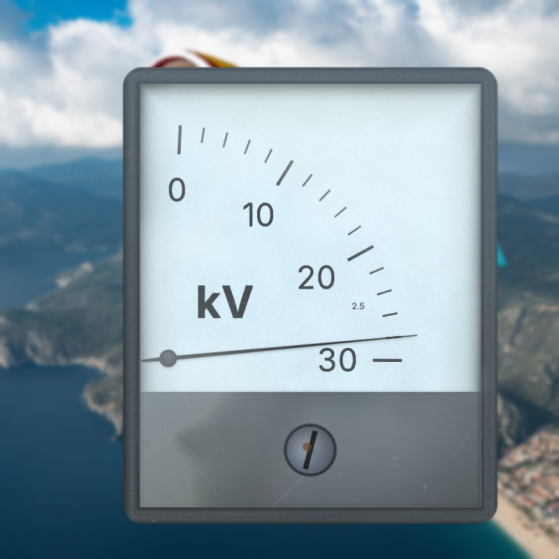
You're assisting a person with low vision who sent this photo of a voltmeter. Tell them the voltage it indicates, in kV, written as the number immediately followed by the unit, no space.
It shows 28kV
